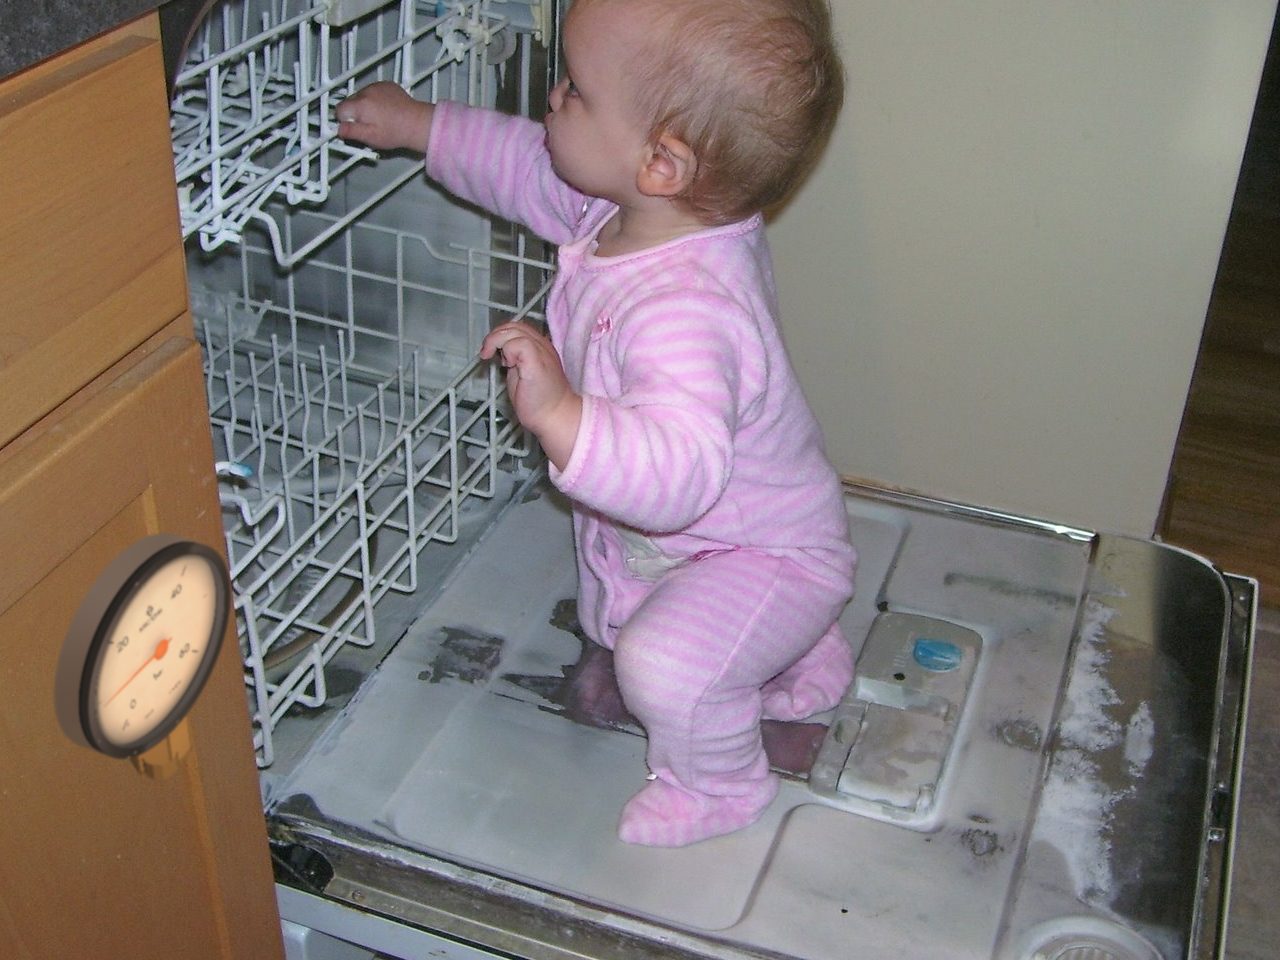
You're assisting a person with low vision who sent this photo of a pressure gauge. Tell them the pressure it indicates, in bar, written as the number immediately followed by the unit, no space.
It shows 10bar
